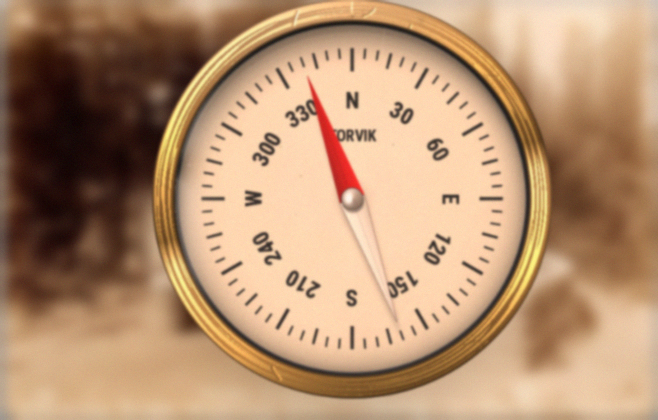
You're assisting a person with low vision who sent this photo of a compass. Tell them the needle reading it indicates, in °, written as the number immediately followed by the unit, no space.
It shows 340°
